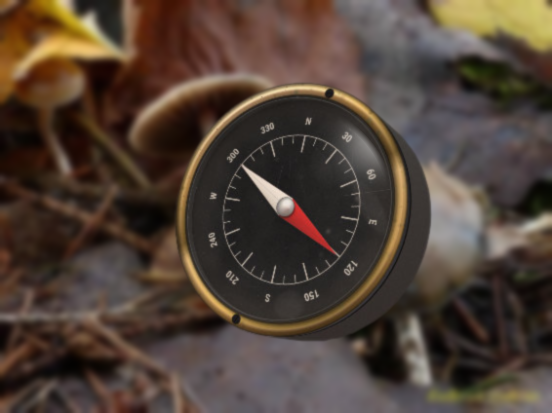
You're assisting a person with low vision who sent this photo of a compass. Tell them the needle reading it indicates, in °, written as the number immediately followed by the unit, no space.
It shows 120°
